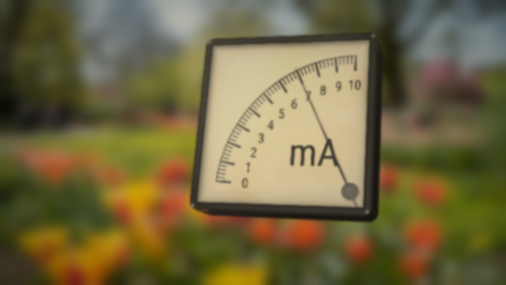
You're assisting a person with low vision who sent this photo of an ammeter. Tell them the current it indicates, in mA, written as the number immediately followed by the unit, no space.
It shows 7mA
